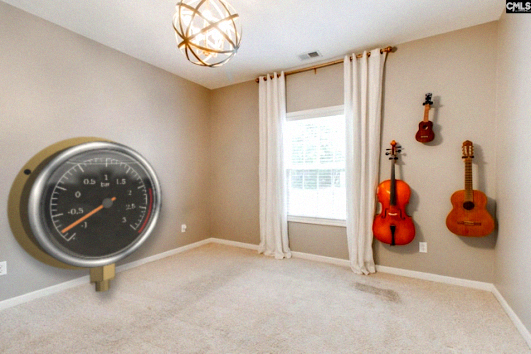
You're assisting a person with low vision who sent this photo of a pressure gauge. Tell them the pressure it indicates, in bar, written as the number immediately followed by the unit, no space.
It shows -0.8bar
